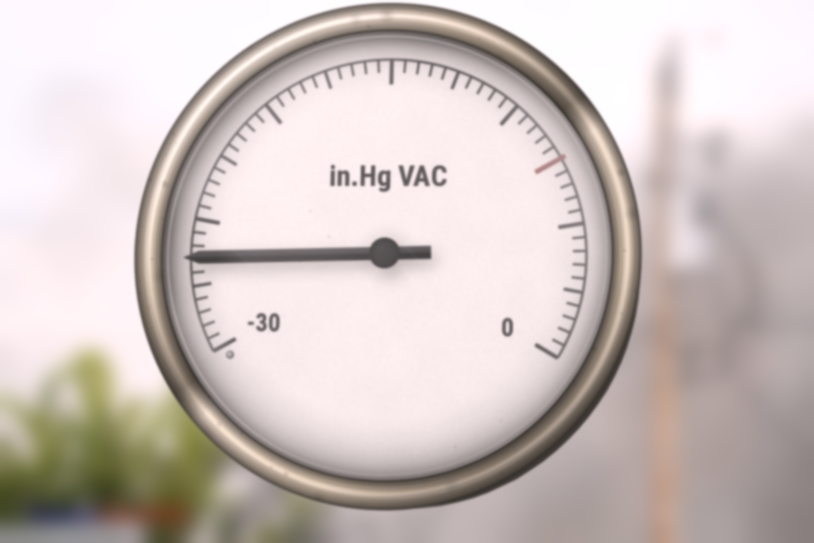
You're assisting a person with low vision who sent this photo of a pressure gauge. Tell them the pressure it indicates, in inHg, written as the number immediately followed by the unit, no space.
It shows -26.5inHg
